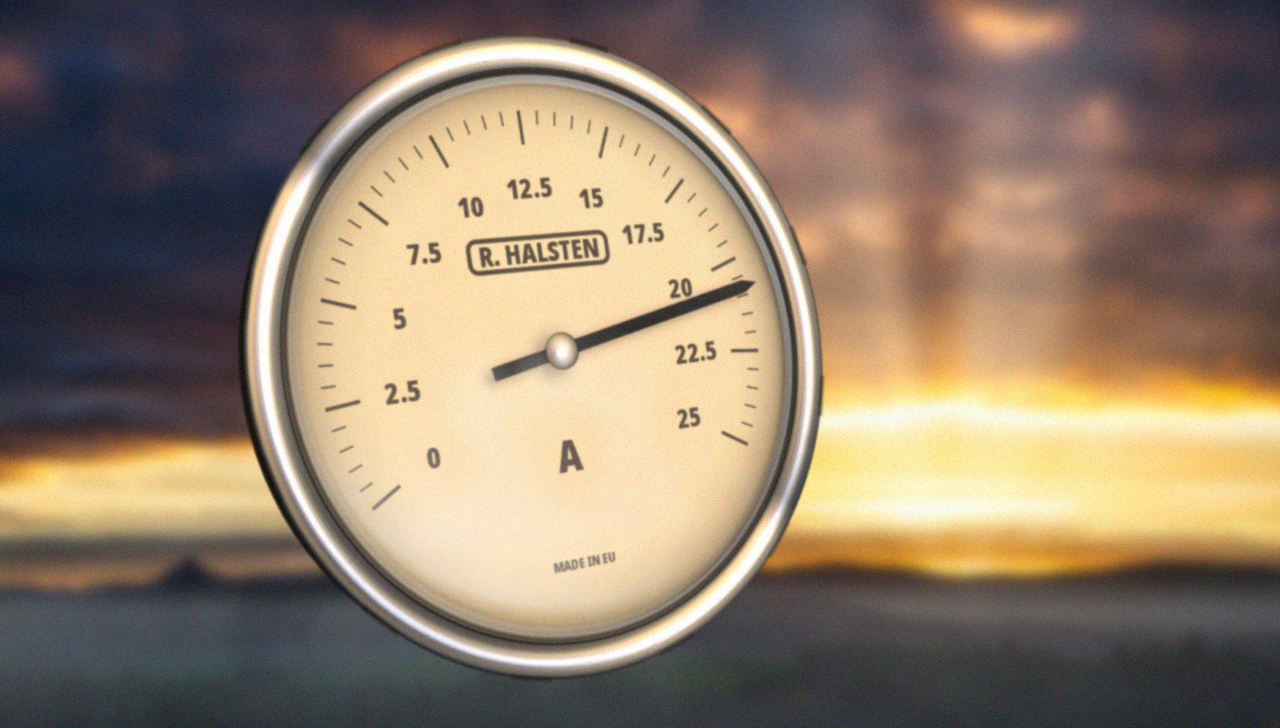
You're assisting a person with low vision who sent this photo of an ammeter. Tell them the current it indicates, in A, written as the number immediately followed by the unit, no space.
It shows 20.75A
